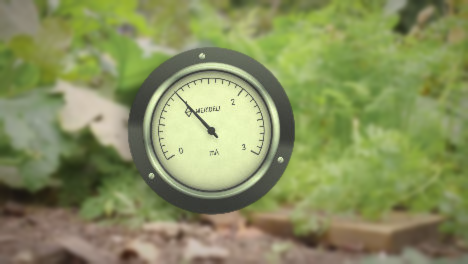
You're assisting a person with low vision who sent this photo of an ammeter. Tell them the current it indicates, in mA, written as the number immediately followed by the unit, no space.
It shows 1mA
